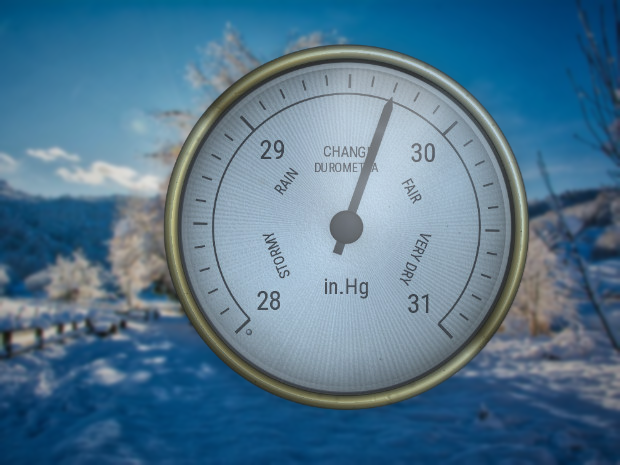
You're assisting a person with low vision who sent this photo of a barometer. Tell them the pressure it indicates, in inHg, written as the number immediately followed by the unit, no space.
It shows 29.7inHg
